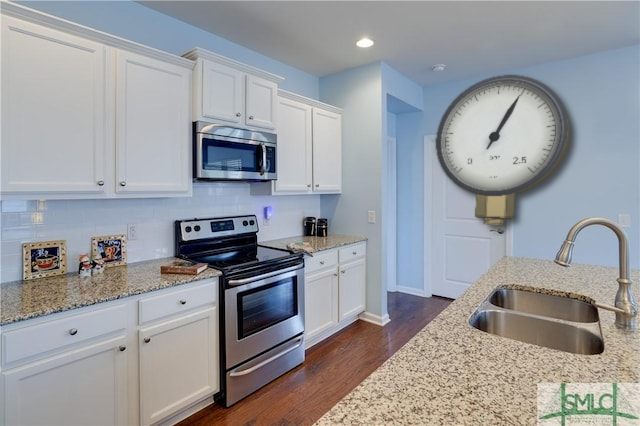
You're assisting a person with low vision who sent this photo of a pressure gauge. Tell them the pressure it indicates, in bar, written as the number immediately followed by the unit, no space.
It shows 1.5bar
